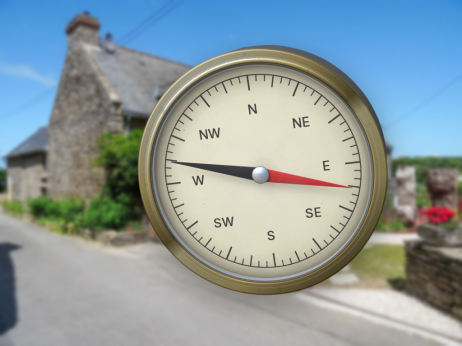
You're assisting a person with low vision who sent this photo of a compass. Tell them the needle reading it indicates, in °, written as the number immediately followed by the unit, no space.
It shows 105°
